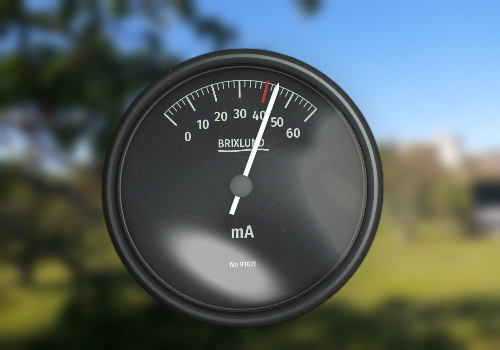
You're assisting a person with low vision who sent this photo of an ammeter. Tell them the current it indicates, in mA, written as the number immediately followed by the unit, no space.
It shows 44mA
